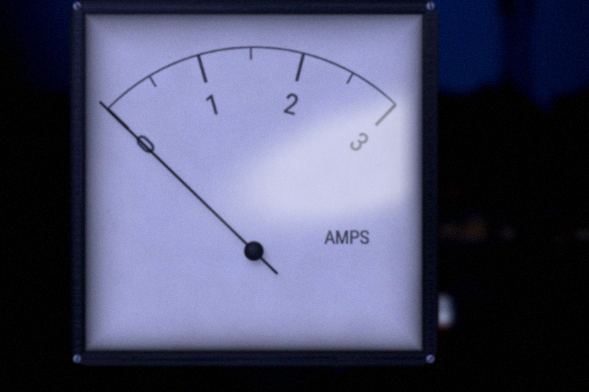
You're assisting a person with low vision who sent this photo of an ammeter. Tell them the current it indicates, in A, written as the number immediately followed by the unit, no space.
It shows 0A
